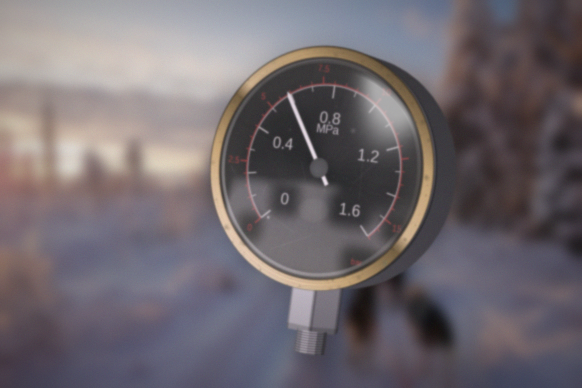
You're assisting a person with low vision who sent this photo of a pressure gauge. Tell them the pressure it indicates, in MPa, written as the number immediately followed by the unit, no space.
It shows 0.6MPa
